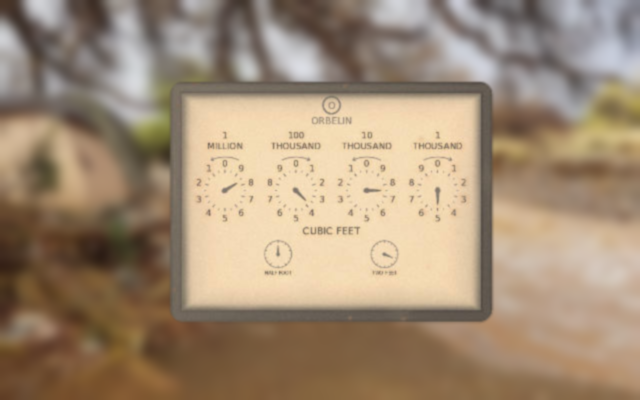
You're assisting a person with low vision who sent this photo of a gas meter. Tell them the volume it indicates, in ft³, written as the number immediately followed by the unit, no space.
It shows 837500ft³
